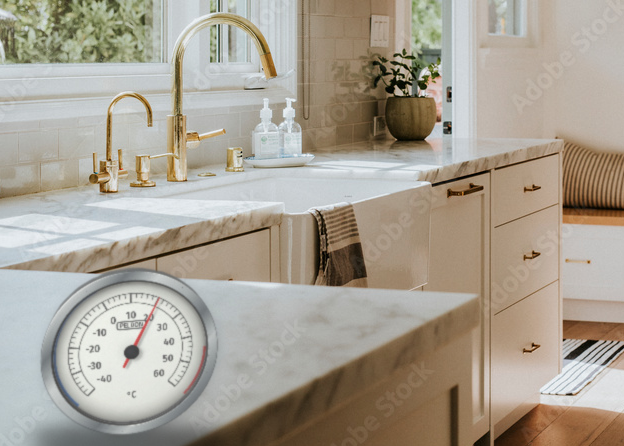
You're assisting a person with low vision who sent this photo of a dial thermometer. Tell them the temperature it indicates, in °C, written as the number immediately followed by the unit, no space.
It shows 20°C
